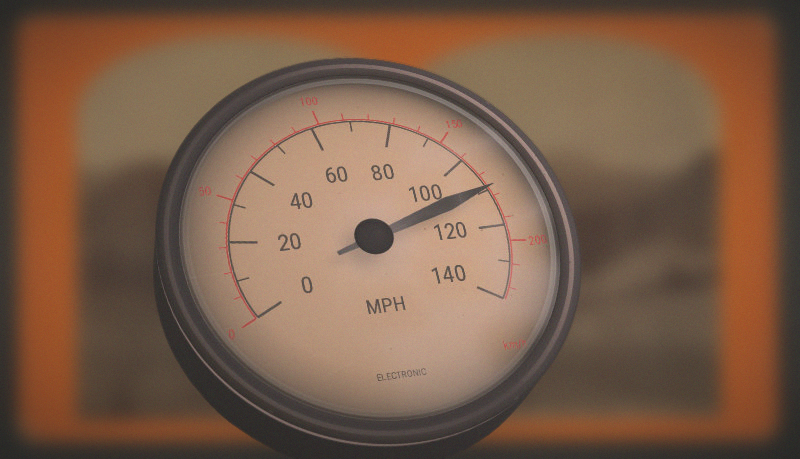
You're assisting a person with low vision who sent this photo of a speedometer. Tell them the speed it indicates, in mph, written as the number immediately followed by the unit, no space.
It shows 110mph
